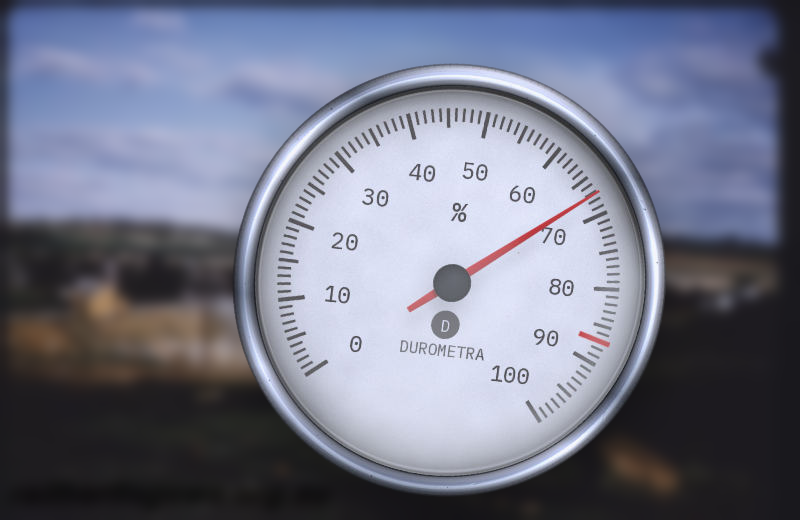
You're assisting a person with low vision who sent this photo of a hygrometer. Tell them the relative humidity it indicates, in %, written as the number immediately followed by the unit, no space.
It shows 67%
